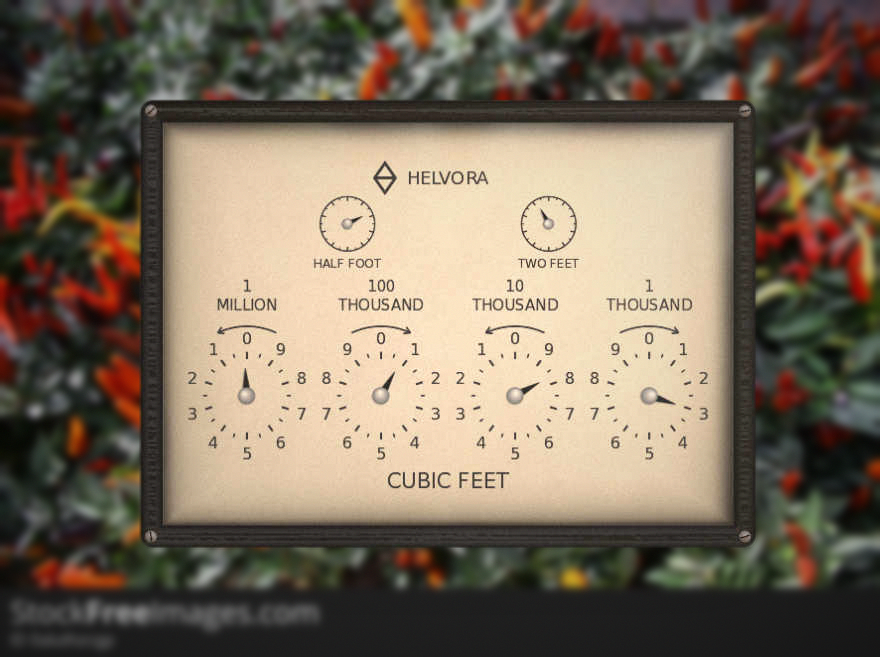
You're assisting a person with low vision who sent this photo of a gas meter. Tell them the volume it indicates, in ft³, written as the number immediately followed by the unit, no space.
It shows 8300ft³
